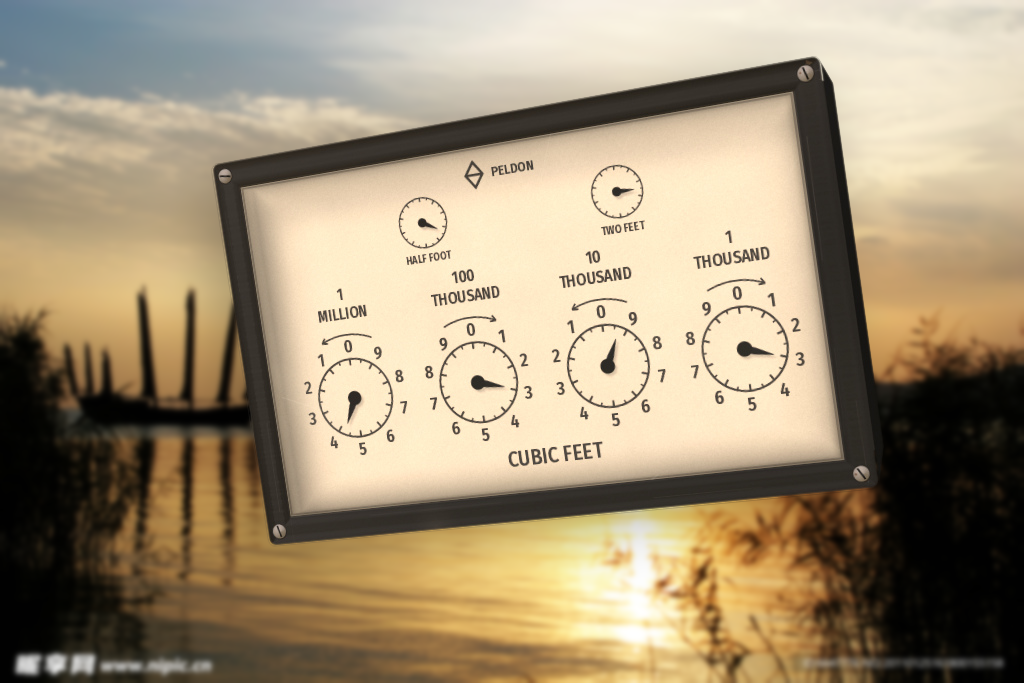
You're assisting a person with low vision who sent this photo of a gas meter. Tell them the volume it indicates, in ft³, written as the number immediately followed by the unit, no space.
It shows 429300ft³
